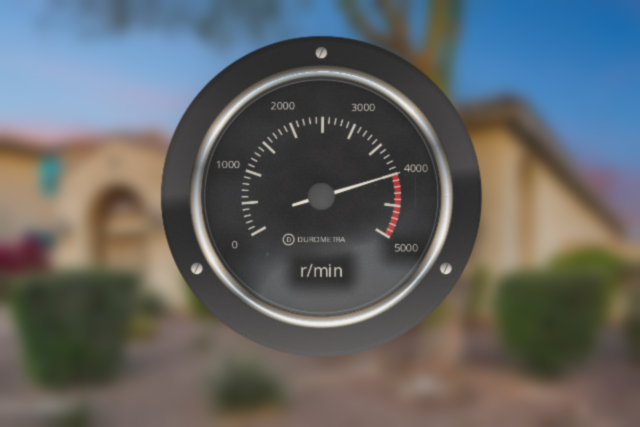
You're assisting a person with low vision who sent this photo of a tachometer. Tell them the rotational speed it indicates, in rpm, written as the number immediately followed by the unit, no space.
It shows 4000rpm
